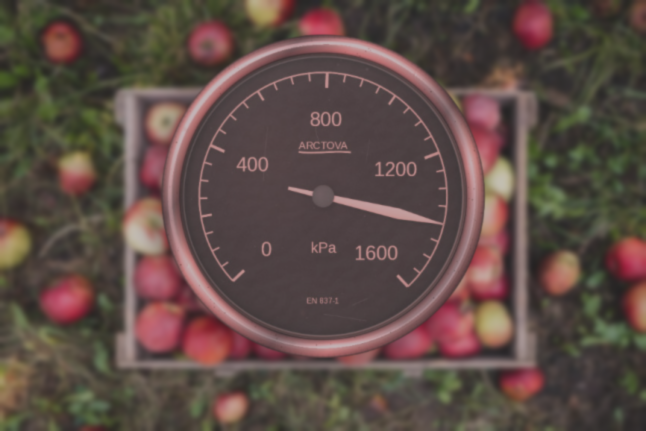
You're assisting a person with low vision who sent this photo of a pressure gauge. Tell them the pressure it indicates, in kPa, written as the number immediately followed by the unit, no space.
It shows 1400kPa
